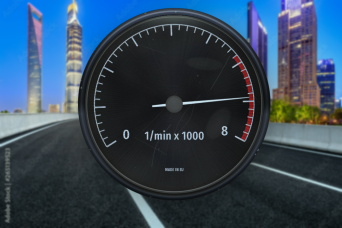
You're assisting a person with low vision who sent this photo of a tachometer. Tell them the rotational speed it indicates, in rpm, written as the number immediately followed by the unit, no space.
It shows 6900rpm
